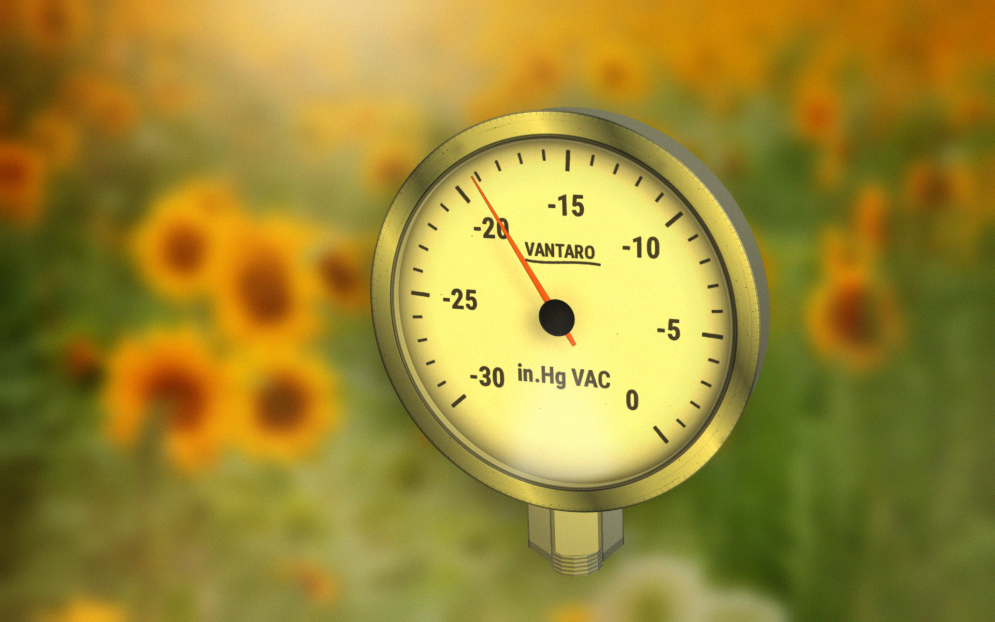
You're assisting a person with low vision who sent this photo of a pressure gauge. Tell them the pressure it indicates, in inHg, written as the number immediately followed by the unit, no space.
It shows -19inHg
